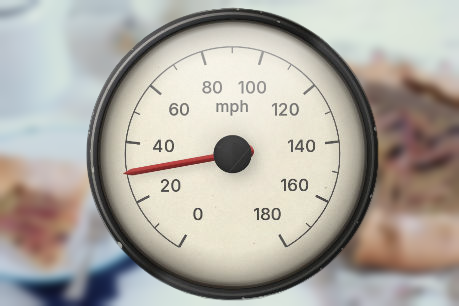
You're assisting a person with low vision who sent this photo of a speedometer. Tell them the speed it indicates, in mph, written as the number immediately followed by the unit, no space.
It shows 30mph
